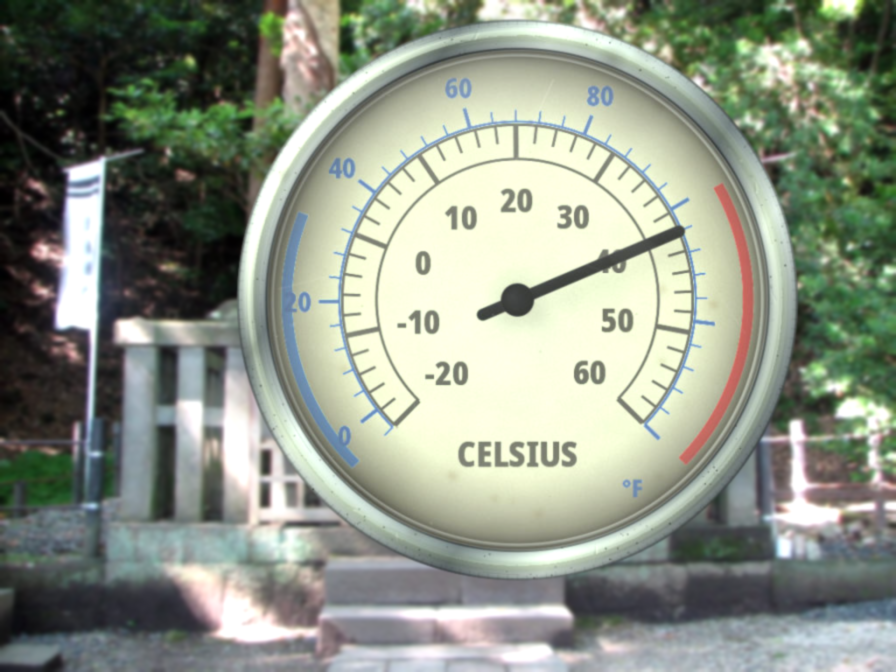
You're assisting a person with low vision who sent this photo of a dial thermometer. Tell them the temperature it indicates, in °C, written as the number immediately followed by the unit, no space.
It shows 40°C
